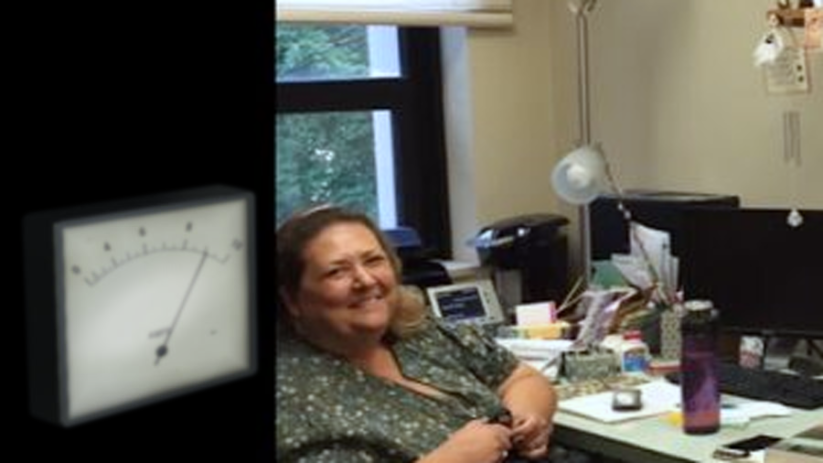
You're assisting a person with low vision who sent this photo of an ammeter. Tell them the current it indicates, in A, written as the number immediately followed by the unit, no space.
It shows 9A
